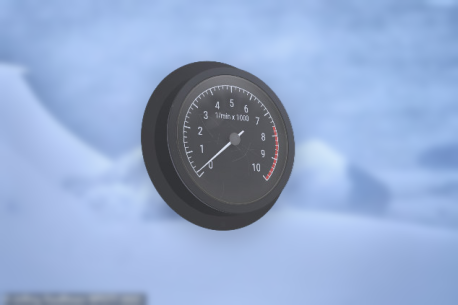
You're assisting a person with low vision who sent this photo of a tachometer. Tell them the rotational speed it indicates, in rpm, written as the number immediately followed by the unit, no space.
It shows 200rpm
